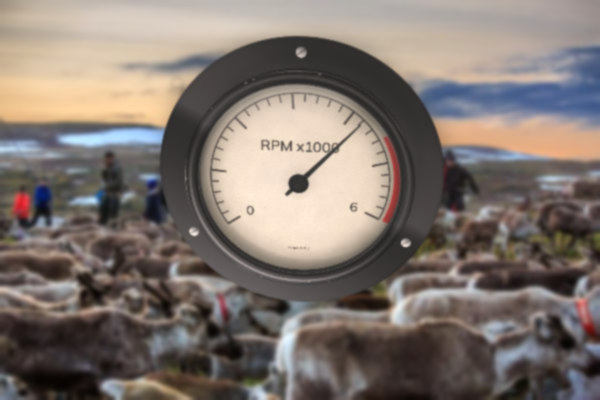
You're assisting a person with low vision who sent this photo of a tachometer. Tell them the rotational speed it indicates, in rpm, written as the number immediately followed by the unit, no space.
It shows 4200rpm
